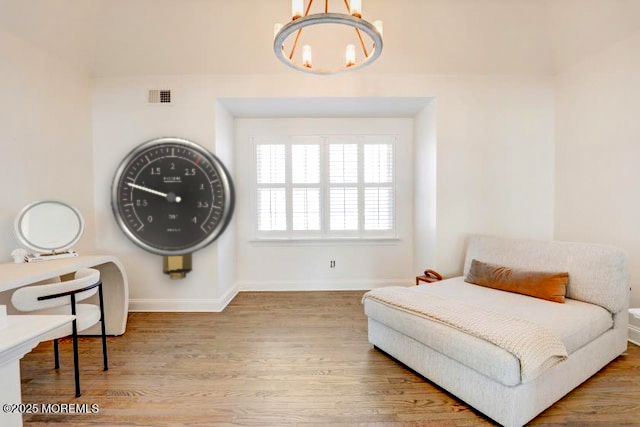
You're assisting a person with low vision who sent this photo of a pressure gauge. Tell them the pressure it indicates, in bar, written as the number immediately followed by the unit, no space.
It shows 0.9bar
